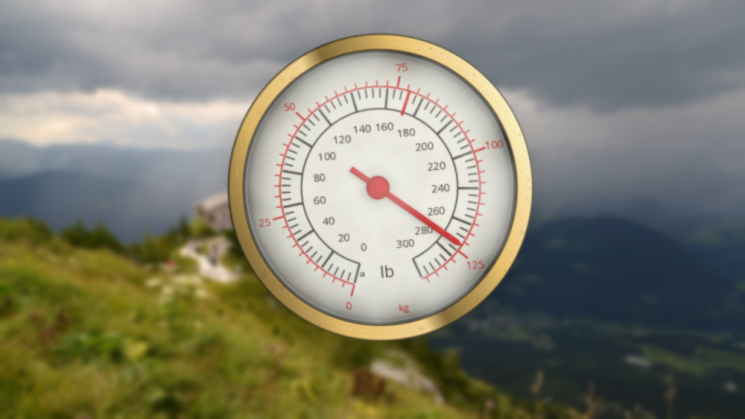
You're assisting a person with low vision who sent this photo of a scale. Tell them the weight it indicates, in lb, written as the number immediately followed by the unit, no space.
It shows 272lb
